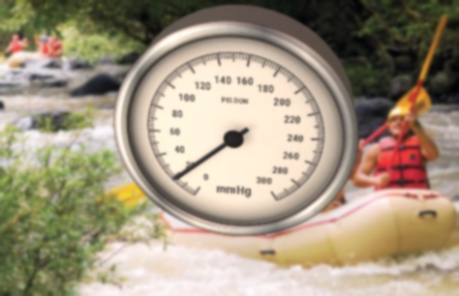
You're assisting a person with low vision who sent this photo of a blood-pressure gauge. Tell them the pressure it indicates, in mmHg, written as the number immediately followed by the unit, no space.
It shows 20mmHg
